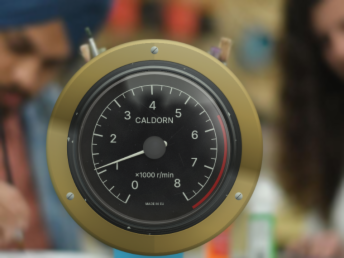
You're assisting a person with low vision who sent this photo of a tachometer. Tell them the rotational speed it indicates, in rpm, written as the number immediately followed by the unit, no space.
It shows 1125rpm
